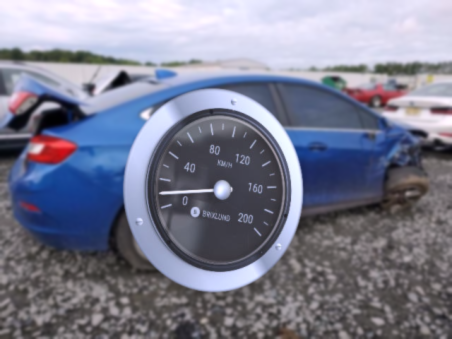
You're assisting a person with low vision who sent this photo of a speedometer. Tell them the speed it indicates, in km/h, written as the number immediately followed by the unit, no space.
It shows 10km/h
